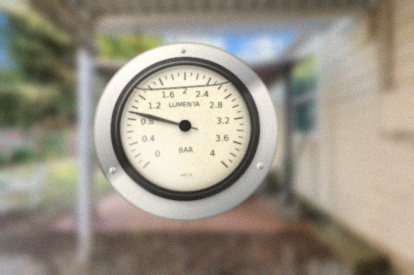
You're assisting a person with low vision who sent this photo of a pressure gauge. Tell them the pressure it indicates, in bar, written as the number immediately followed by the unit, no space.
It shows 0.9bar
